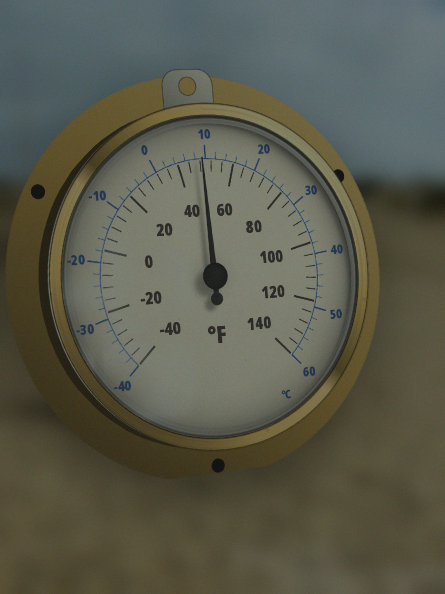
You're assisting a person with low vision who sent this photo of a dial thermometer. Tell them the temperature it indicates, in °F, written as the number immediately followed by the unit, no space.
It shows 48°F
